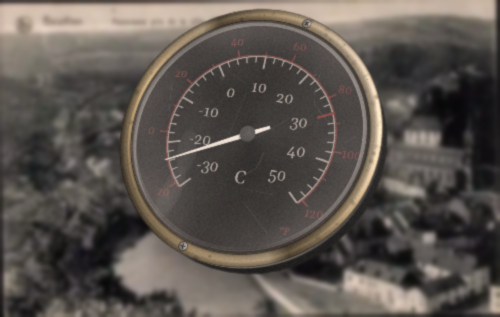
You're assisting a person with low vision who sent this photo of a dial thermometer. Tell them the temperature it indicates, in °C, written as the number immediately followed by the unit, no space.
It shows -24°C
